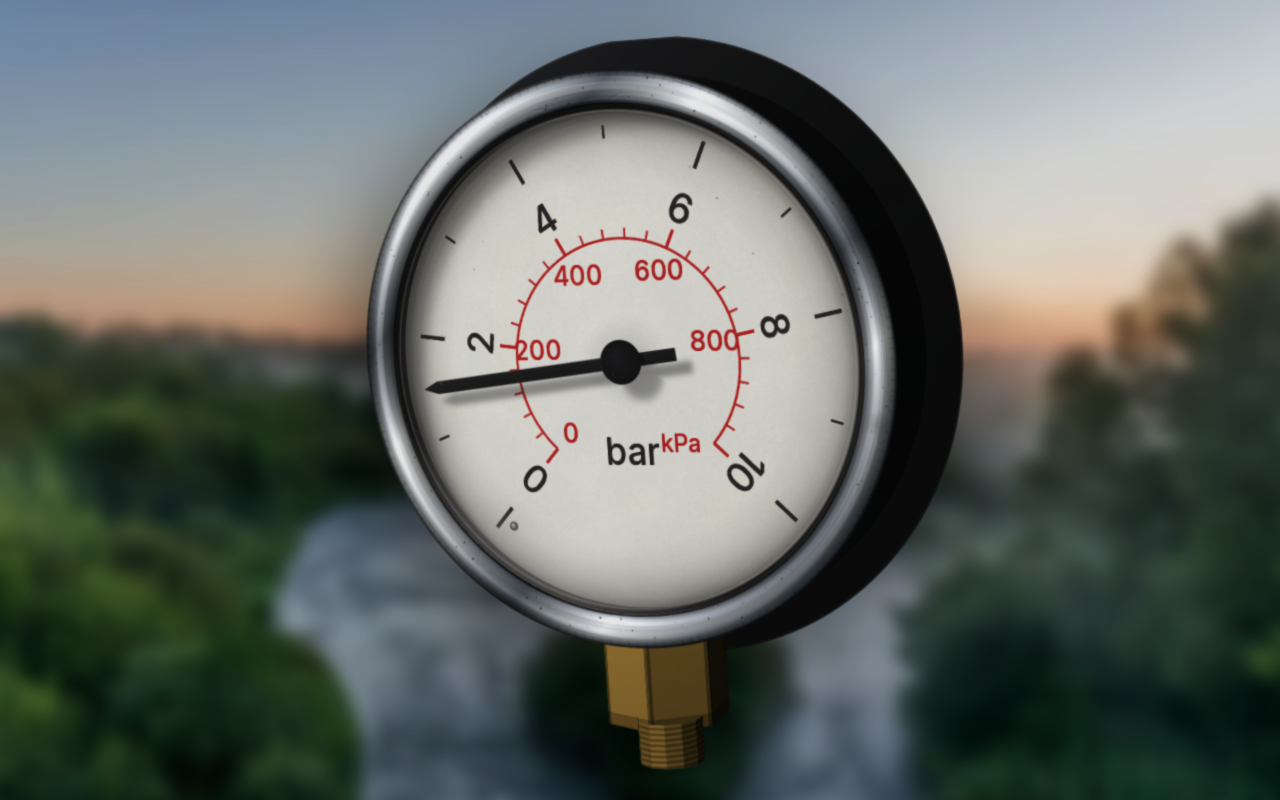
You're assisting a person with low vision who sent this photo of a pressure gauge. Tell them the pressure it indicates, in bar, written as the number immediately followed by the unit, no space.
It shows 1.5bar
